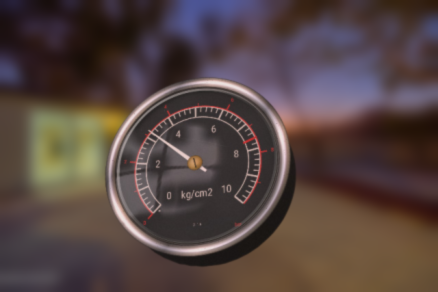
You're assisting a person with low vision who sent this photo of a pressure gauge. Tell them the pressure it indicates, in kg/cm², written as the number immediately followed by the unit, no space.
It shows 3.2kg/cm²
